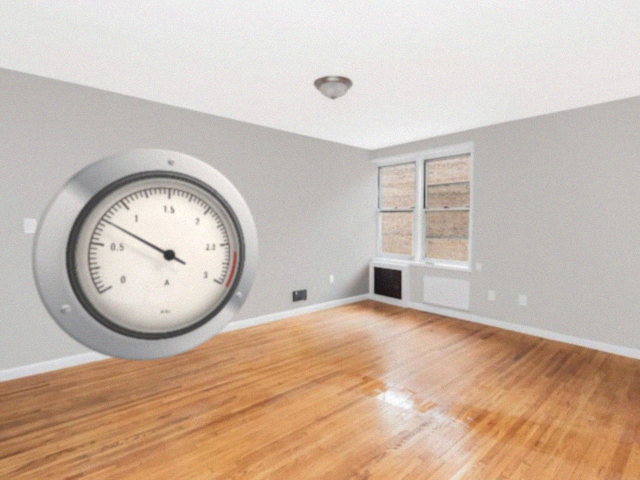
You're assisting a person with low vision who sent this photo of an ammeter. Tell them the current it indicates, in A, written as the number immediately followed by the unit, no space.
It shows 0.75A
